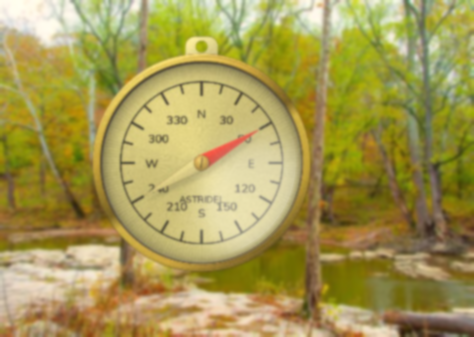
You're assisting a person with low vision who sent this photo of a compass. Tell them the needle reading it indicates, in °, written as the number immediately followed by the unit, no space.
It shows 60°
